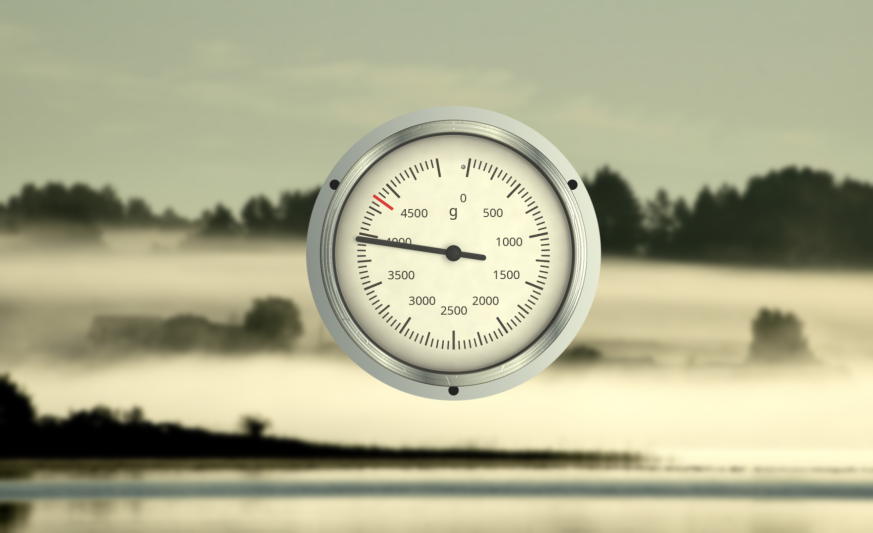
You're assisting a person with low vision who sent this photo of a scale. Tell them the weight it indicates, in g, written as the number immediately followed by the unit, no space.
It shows 3950g
